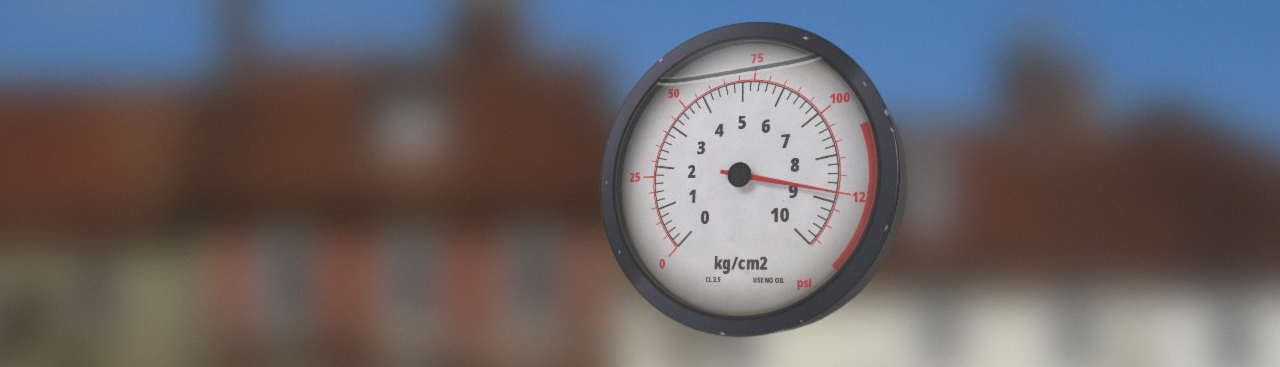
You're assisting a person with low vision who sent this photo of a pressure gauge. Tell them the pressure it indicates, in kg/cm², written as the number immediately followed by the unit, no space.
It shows 8.8kg/cm²
